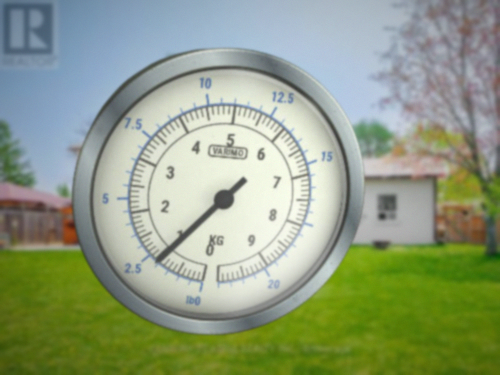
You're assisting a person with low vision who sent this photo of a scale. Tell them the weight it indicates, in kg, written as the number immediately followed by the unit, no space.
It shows 1kg
